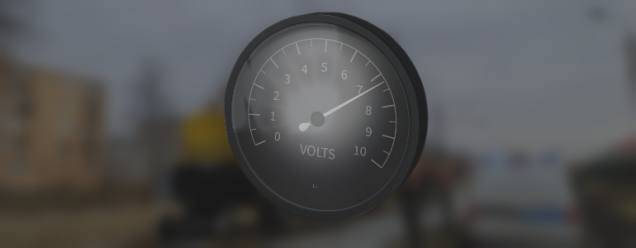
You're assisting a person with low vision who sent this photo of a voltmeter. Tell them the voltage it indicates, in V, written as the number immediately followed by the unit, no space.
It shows 7.25V
